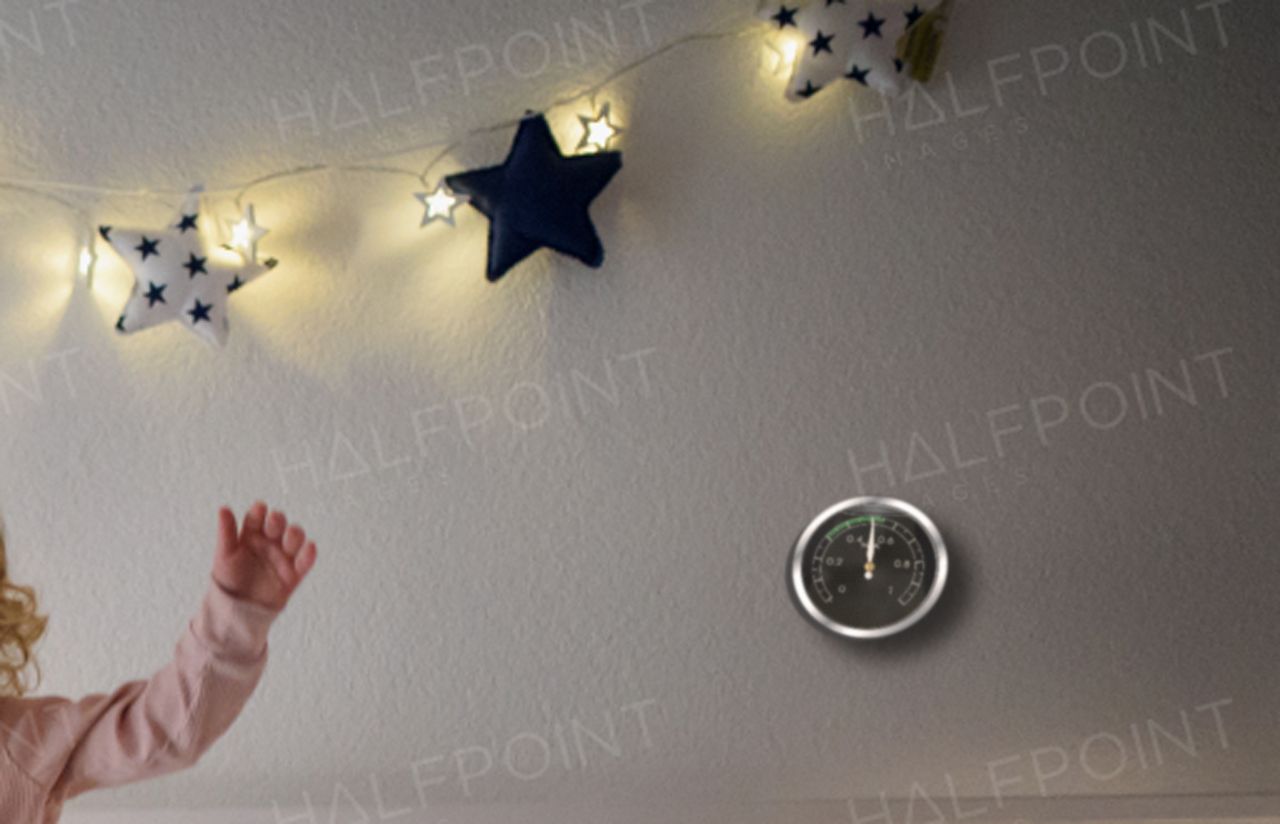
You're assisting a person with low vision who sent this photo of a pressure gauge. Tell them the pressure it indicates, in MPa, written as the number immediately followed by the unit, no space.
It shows 0.5MPa
